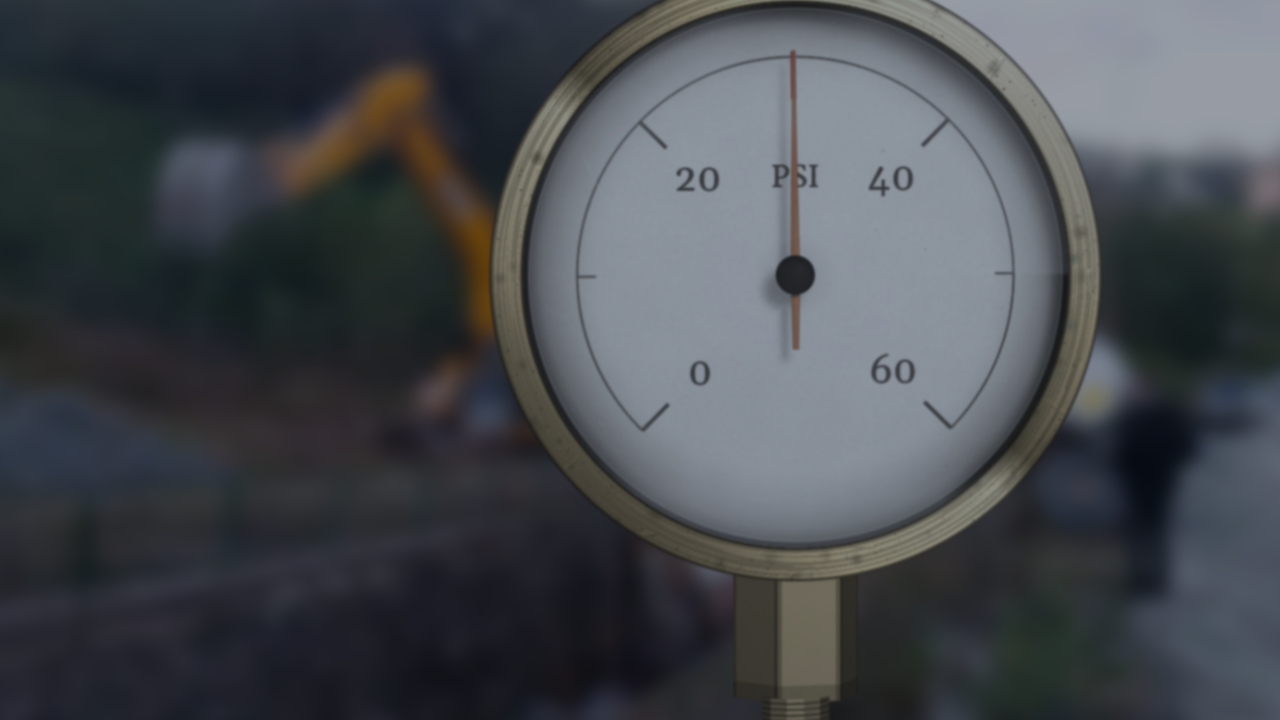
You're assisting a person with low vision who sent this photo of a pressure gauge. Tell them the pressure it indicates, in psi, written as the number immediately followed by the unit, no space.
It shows 30psi
